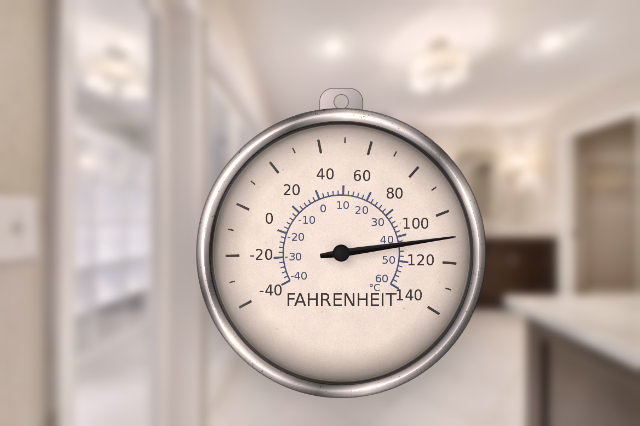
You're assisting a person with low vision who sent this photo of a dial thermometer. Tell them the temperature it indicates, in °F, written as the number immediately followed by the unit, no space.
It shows 110°F
